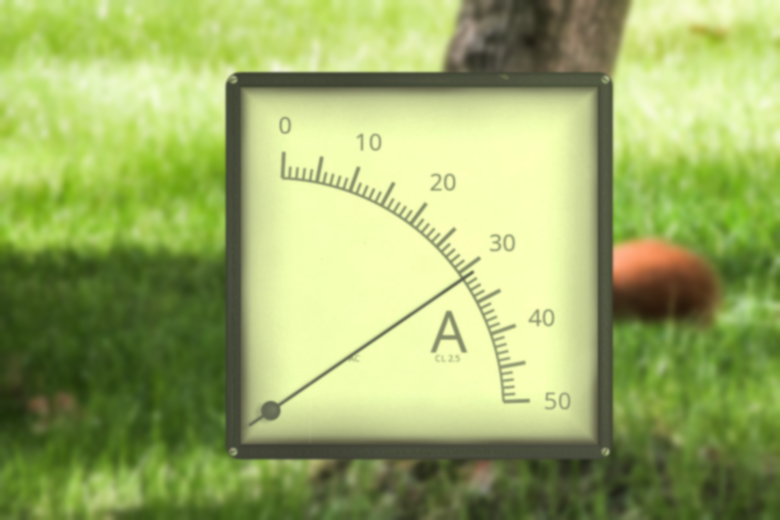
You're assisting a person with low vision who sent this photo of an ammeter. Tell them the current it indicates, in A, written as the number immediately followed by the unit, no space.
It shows 31A
